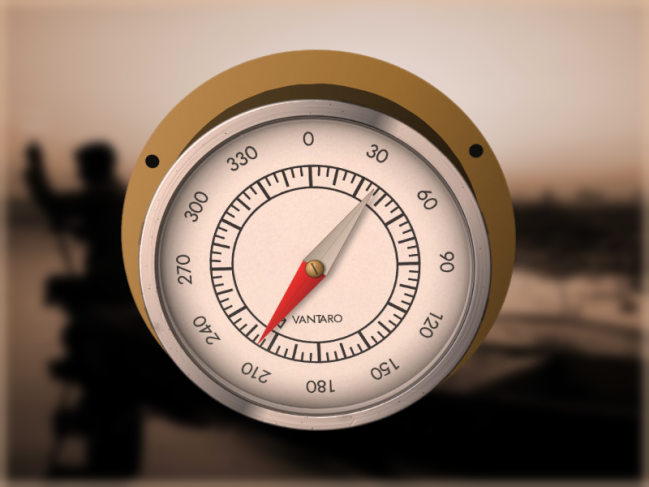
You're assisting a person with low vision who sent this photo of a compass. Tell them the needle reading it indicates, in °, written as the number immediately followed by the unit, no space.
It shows 217.5°
